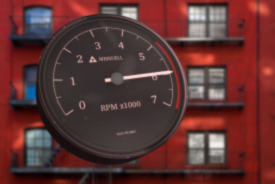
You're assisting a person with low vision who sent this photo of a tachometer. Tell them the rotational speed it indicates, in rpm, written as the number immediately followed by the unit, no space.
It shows 6000rpm
